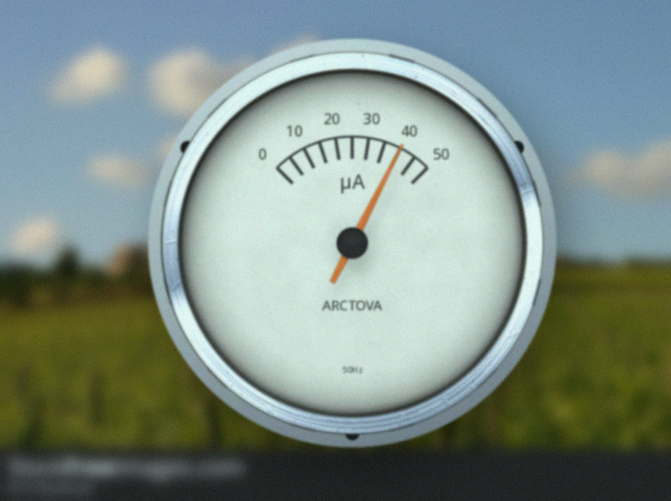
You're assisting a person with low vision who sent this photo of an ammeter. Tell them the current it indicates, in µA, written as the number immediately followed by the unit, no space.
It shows 40µA
